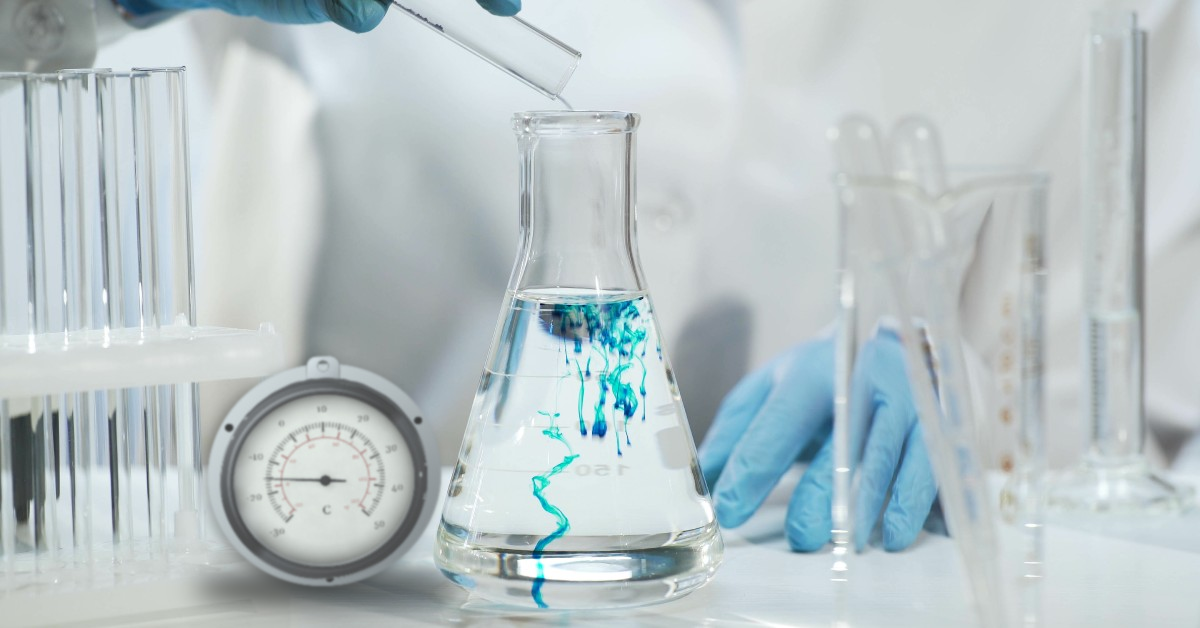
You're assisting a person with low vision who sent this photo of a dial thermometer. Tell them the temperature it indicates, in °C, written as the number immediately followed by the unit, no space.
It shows -15°C
